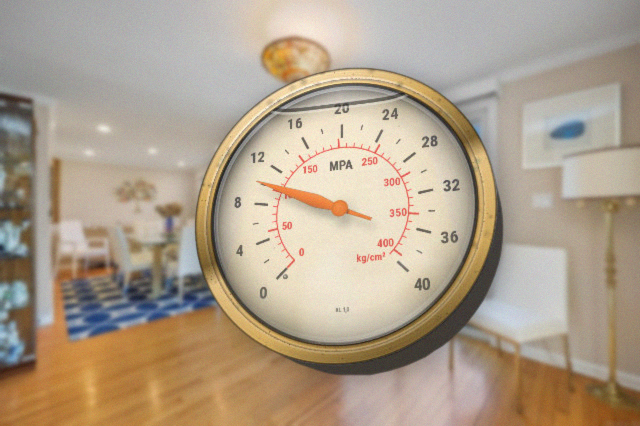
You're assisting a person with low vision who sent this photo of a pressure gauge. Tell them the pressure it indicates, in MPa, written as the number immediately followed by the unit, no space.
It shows 10MPa
